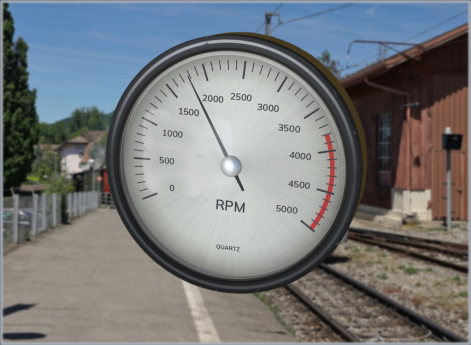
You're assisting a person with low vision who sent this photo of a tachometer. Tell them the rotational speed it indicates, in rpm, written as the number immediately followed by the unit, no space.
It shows 1800rpm
